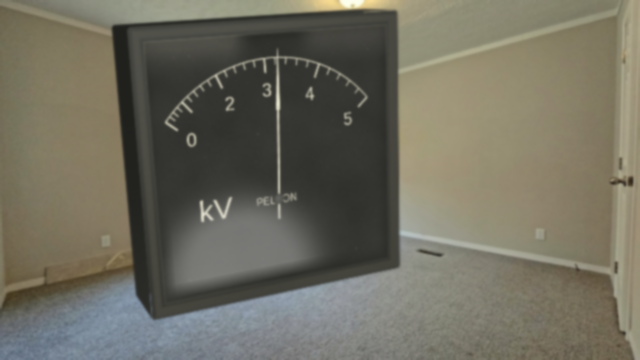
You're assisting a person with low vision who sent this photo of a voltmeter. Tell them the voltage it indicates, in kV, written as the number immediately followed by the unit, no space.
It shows 3.2kV
